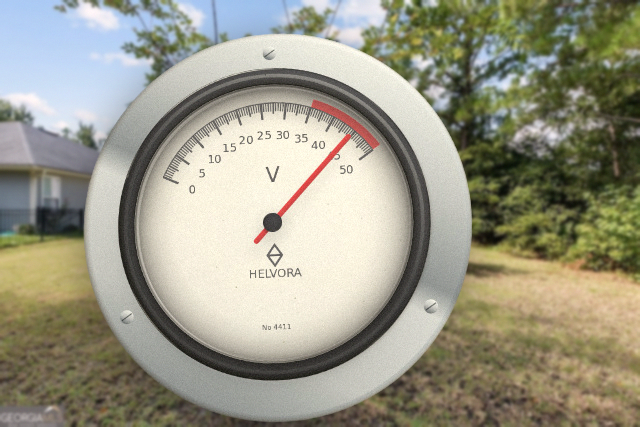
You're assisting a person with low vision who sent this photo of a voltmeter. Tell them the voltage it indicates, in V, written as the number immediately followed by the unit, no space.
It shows 45V
